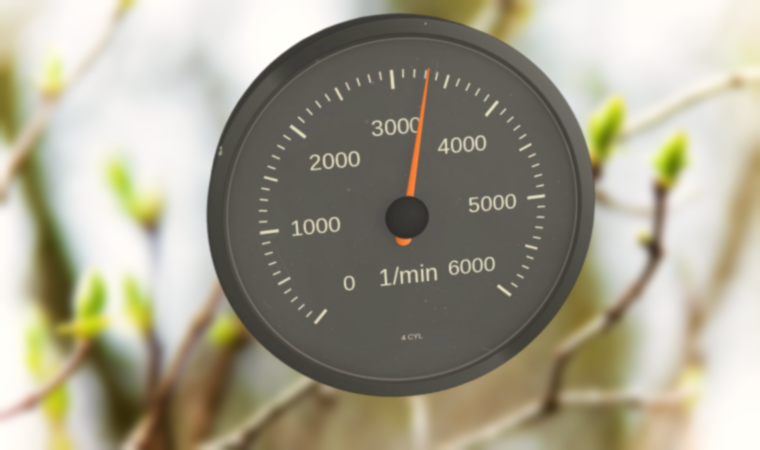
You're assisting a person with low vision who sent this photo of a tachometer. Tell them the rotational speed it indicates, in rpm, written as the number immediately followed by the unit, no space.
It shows 3300rpm
